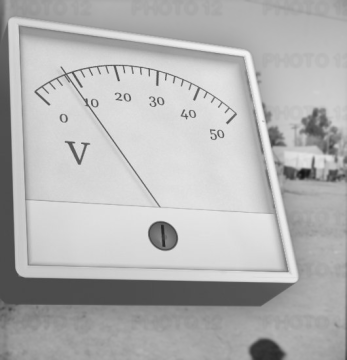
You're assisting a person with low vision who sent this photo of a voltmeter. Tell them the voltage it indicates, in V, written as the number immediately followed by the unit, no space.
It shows 8V
